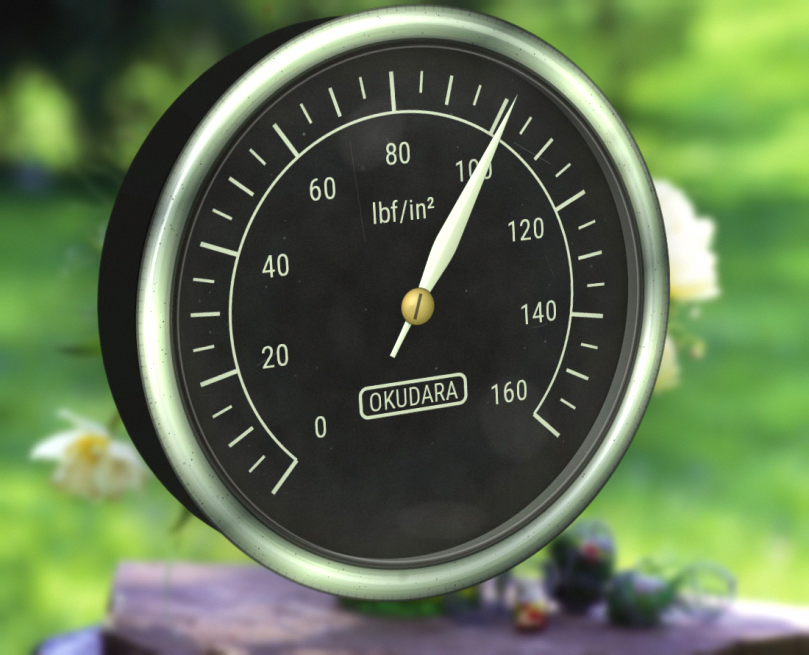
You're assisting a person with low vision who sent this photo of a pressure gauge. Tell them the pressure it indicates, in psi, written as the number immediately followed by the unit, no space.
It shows 100psi
